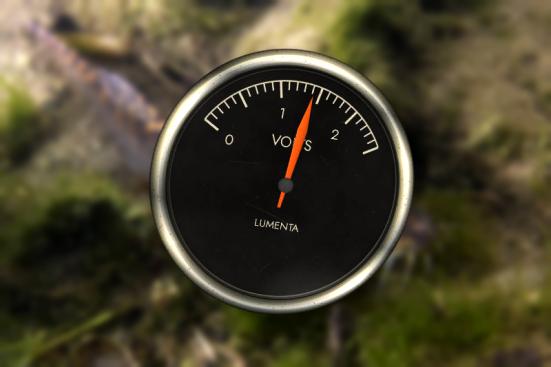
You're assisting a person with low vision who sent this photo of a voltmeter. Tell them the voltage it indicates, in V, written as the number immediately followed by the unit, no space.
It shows 1.4V
